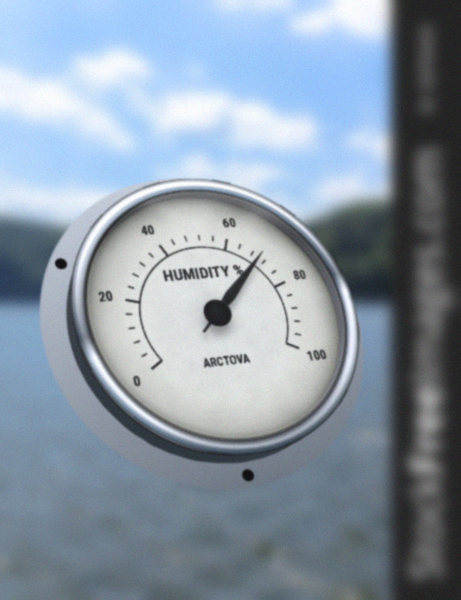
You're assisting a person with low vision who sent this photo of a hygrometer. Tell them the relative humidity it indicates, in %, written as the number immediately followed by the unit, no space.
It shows 70%
